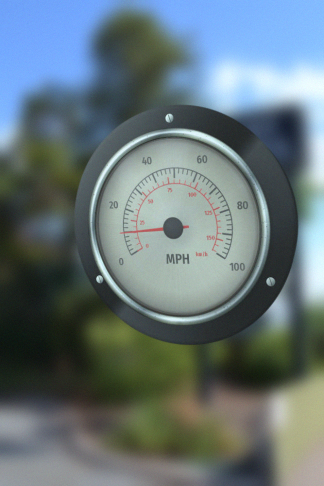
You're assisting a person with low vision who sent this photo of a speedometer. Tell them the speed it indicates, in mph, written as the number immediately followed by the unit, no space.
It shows 10mph
